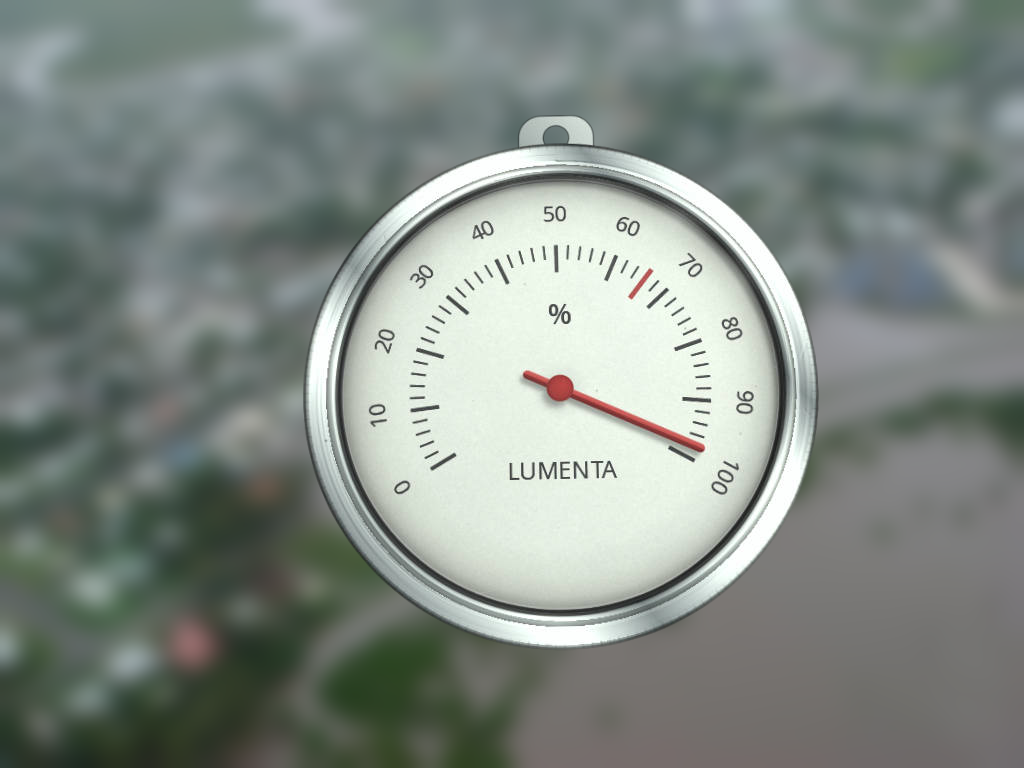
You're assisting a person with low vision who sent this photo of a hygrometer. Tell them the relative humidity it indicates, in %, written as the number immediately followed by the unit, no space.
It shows 98%
